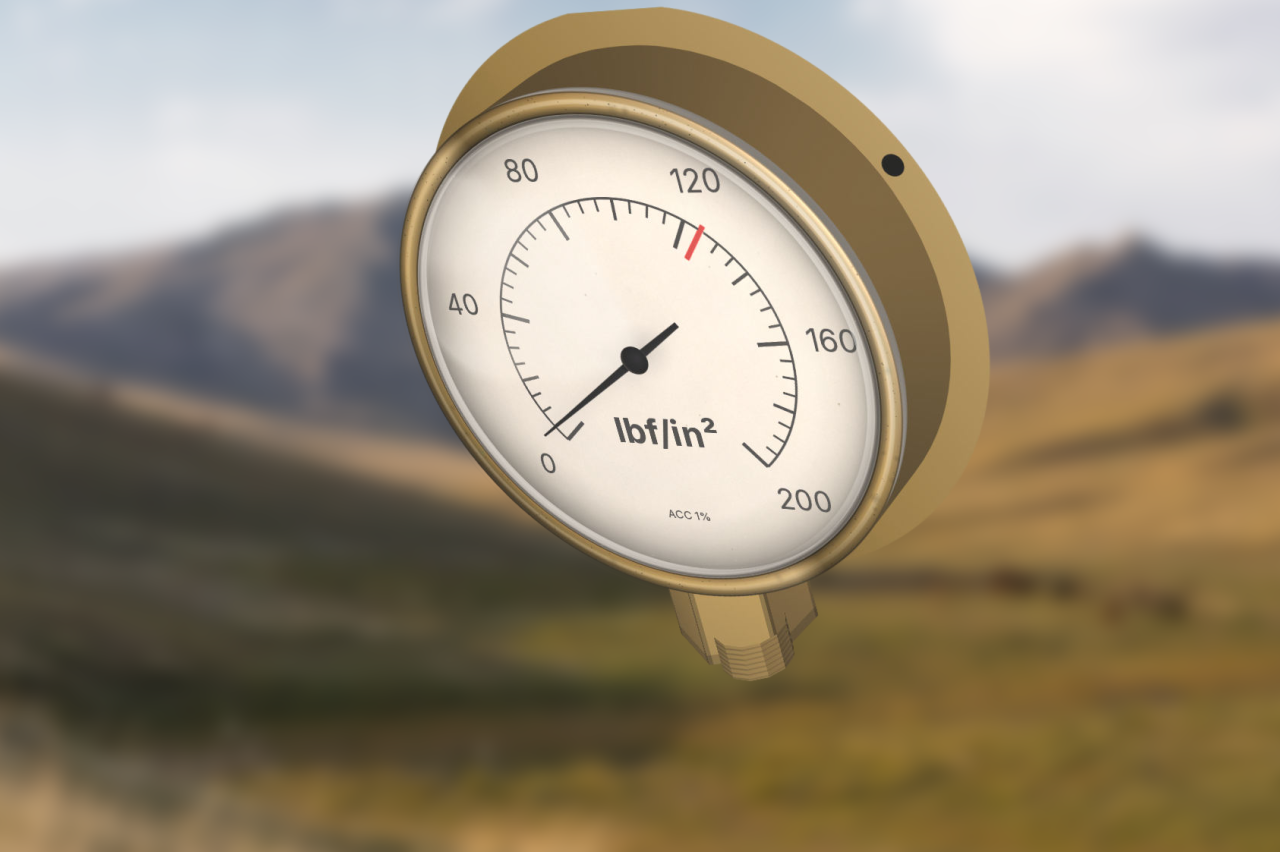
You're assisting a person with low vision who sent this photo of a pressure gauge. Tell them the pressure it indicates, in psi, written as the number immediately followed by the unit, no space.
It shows 5psi
